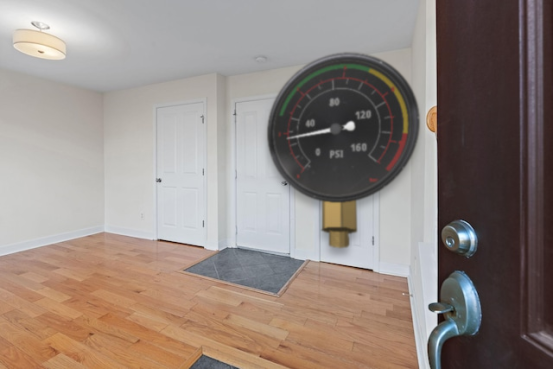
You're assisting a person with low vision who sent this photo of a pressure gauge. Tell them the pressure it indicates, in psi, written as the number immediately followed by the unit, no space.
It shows 25psi
